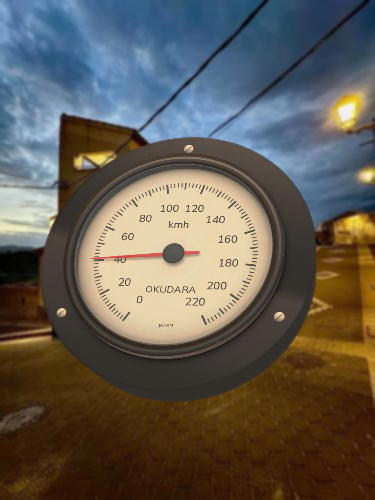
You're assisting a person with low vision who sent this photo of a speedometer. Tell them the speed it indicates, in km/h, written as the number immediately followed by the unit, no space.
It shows 40km/h
